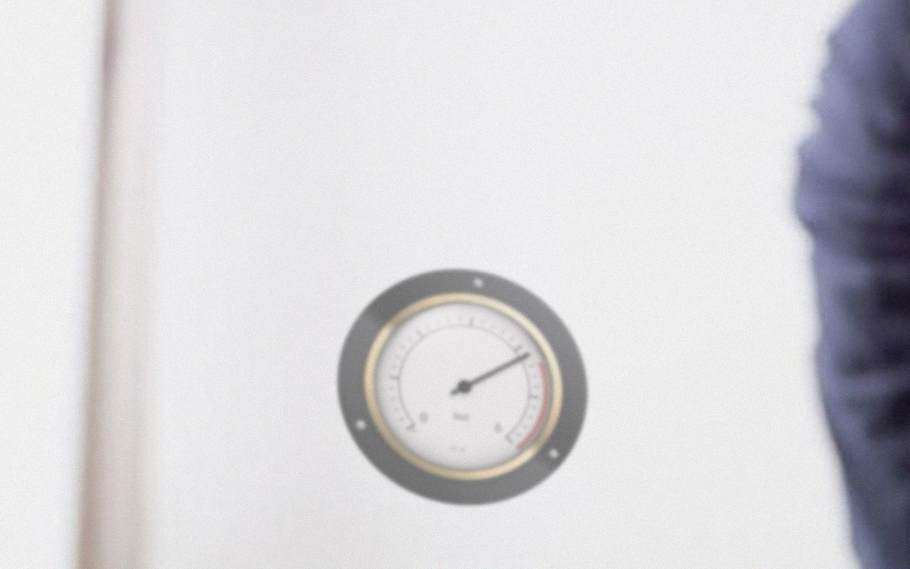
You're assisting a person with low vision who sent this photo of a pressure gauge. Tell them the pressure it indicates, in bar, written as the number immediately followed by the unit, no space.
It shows 4.2bar
